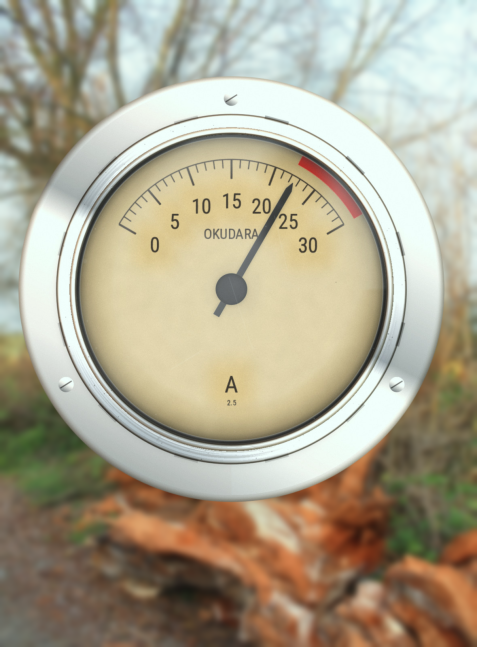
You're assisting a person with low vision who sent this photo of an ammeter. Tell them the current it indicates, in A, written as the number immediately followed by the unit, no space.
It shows 22.5A
